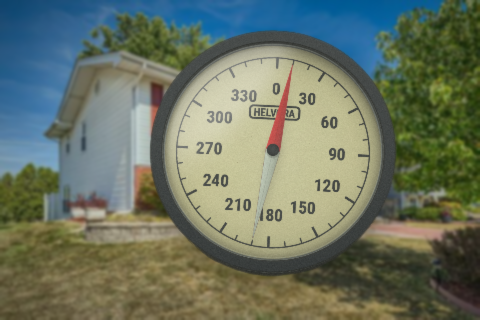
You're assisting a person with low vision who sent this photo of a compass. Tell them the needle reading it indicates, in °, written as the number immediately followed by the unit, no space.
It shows 10°
